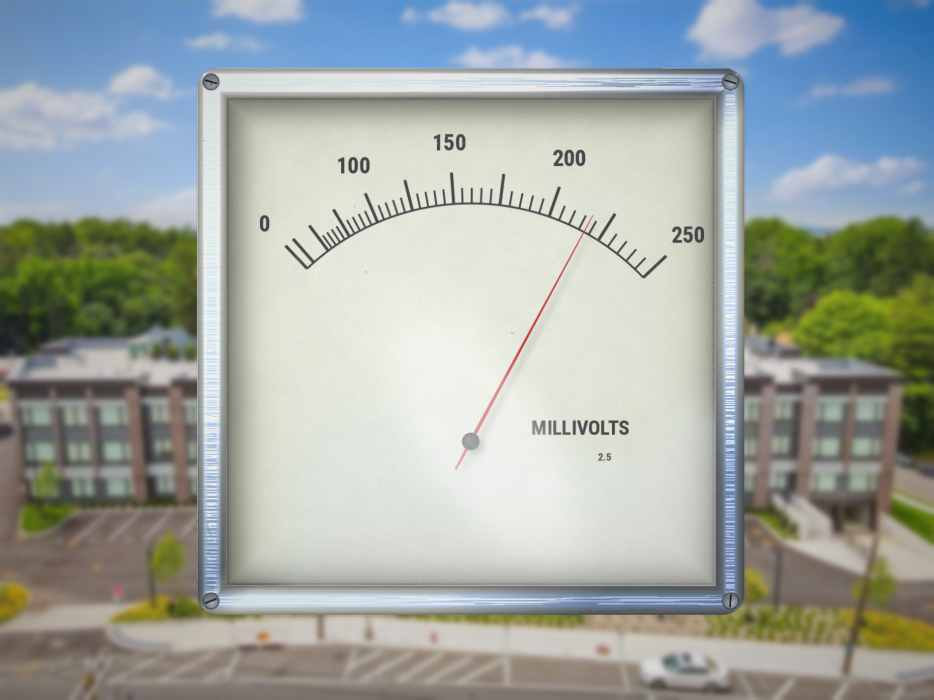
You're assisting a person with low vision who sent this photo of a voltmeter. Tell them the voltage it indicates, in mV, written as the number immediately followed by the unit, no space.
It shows 217.5mV
